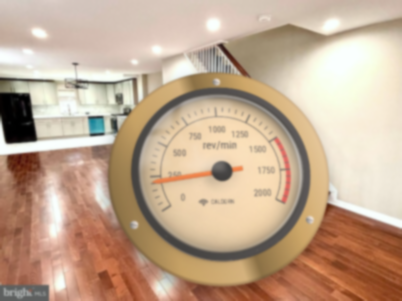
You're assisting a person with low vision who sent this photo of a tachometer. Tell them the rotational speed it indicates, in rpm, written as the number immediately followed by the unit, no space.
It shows 200rpm
